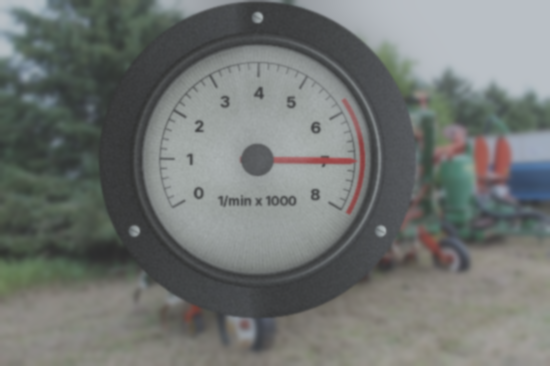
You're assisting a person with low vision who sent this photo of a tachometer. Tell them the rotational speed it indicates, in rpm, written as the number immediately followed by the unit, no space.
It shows 7000rpm
